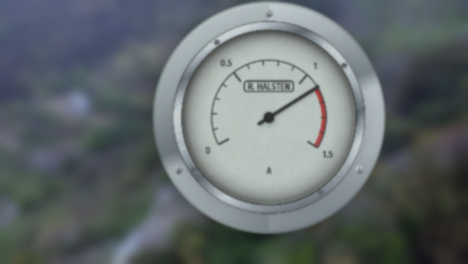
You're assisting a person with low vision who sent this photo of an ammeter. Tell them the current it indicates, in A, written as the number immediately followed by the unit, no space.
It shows 1.1A
